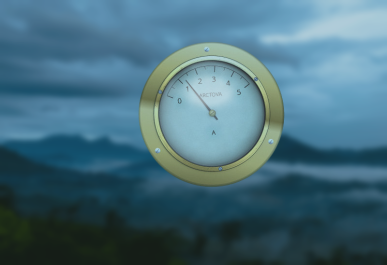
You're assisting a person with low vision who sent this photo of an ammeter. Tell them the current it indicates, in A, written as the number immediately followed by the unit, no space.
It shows 1.25A
